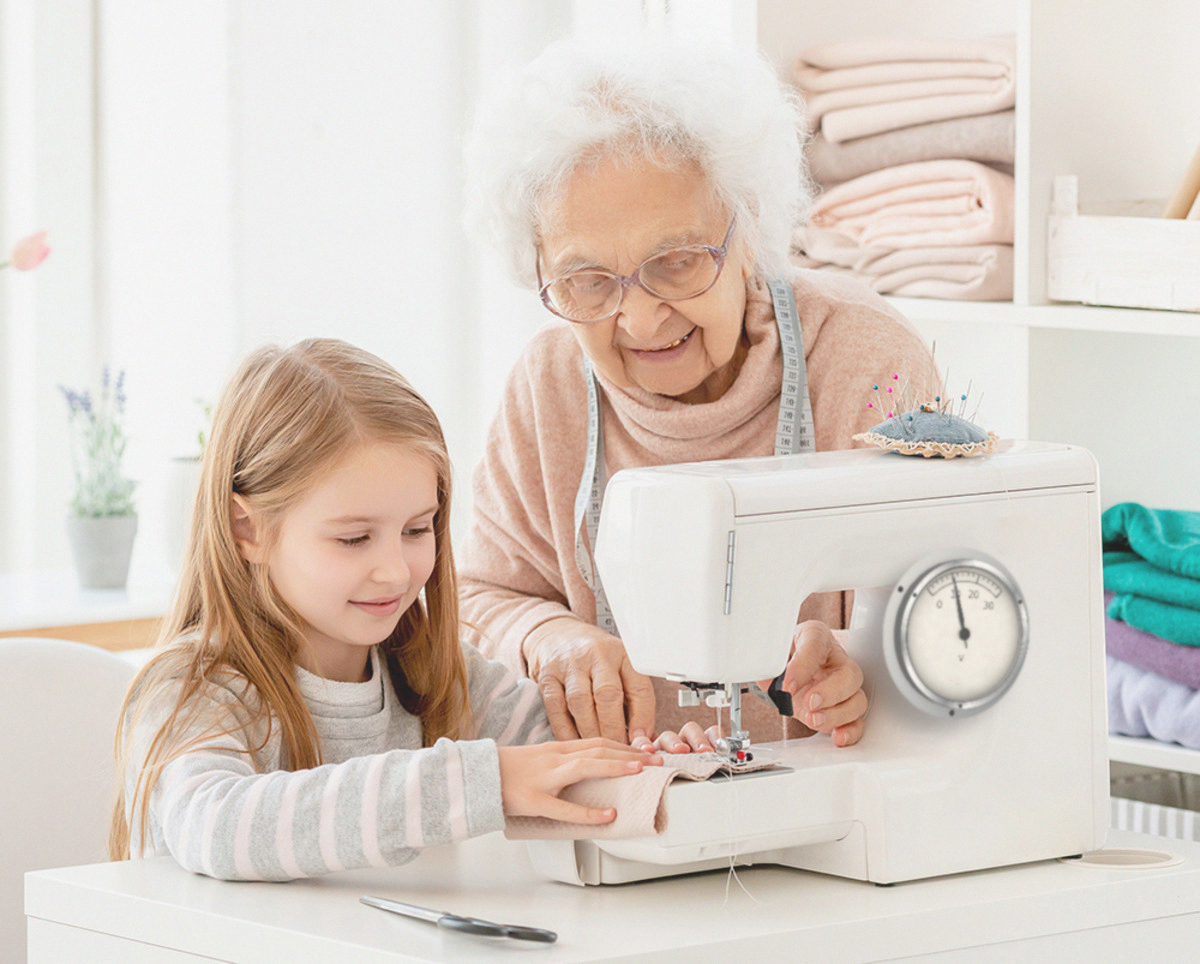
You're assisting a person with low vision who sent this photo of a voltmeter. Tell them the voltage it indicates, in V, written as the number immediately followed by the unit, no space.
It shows 10V
